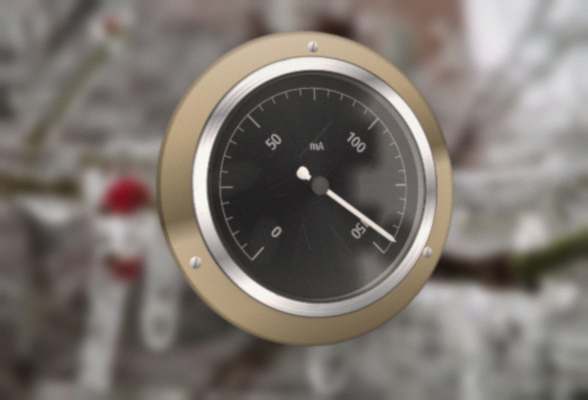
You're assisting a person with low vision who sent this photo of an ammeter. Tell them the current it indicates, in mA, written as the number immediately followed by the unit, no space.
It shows 145mA
